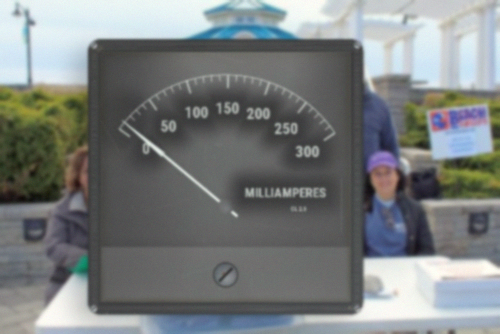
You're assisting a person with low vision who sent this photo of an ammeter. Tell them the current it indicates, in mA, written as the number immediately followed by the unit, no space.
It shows 10mA
